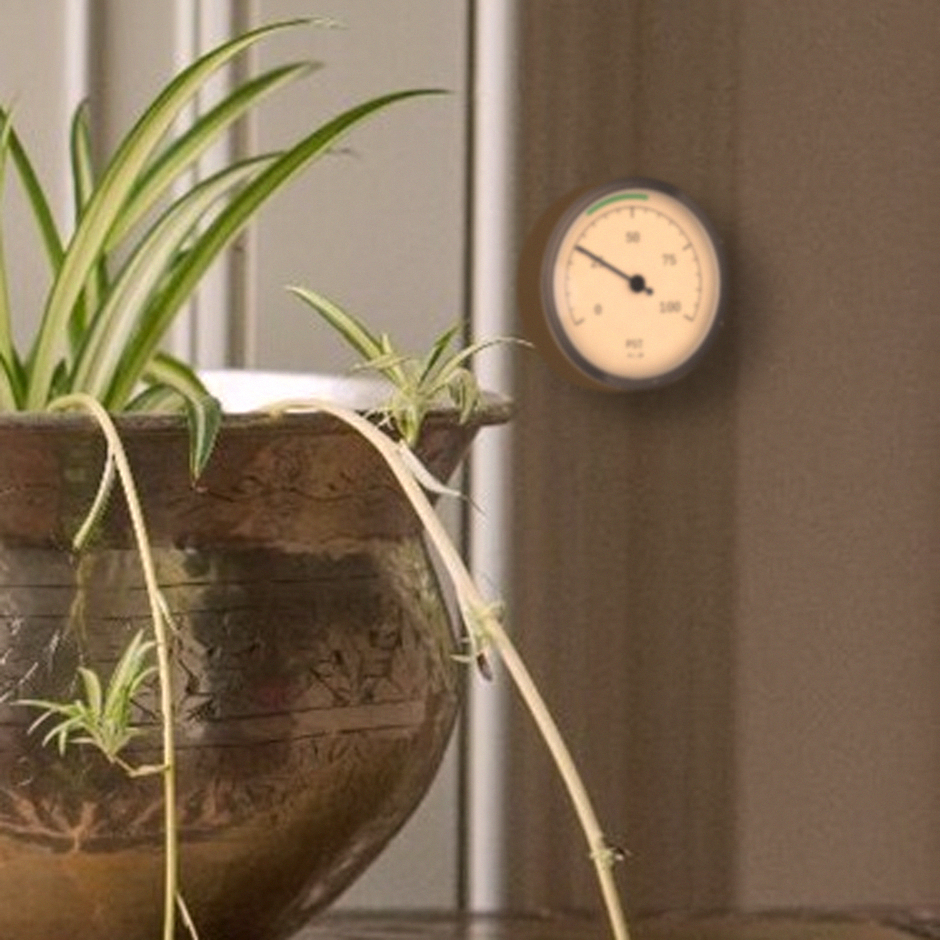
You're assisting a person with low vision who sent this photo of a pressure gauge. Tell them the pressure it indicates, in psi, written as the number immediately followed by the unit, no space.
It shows 25psi
